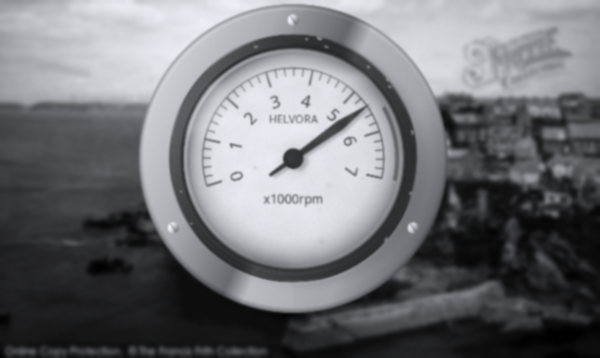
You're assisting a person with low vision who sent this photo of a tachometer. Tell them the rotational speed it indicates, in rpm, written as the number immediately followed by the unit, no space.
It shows 5400rpm
